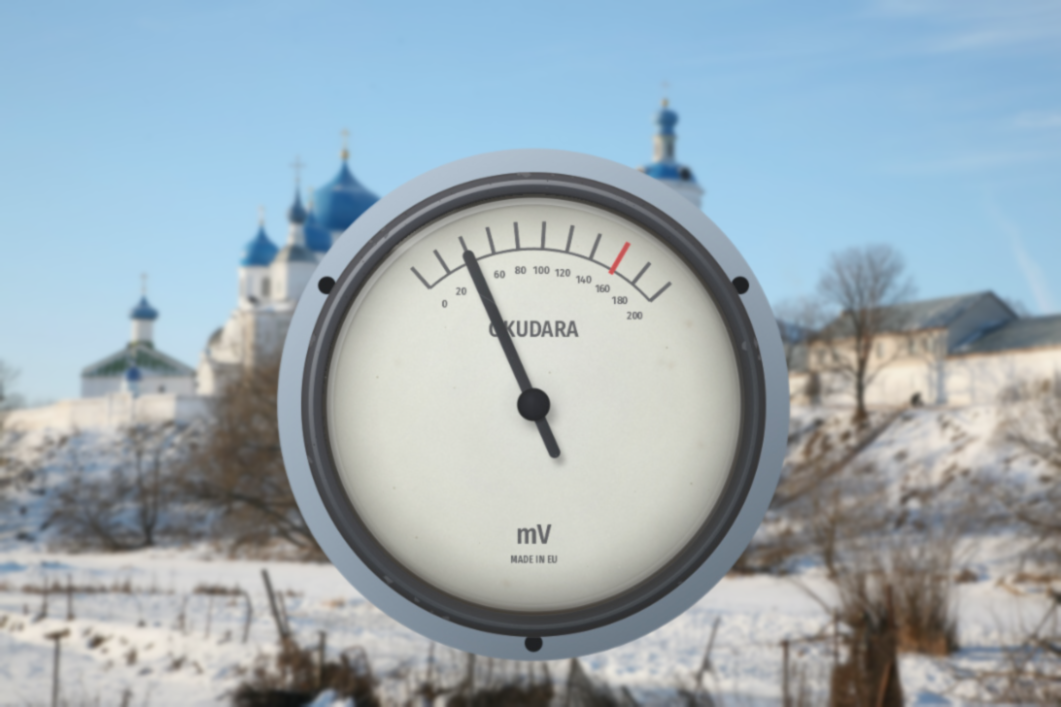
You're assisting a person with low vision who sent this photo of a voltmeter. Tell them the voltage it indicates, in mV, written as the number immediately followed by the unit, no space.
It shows 40mV
